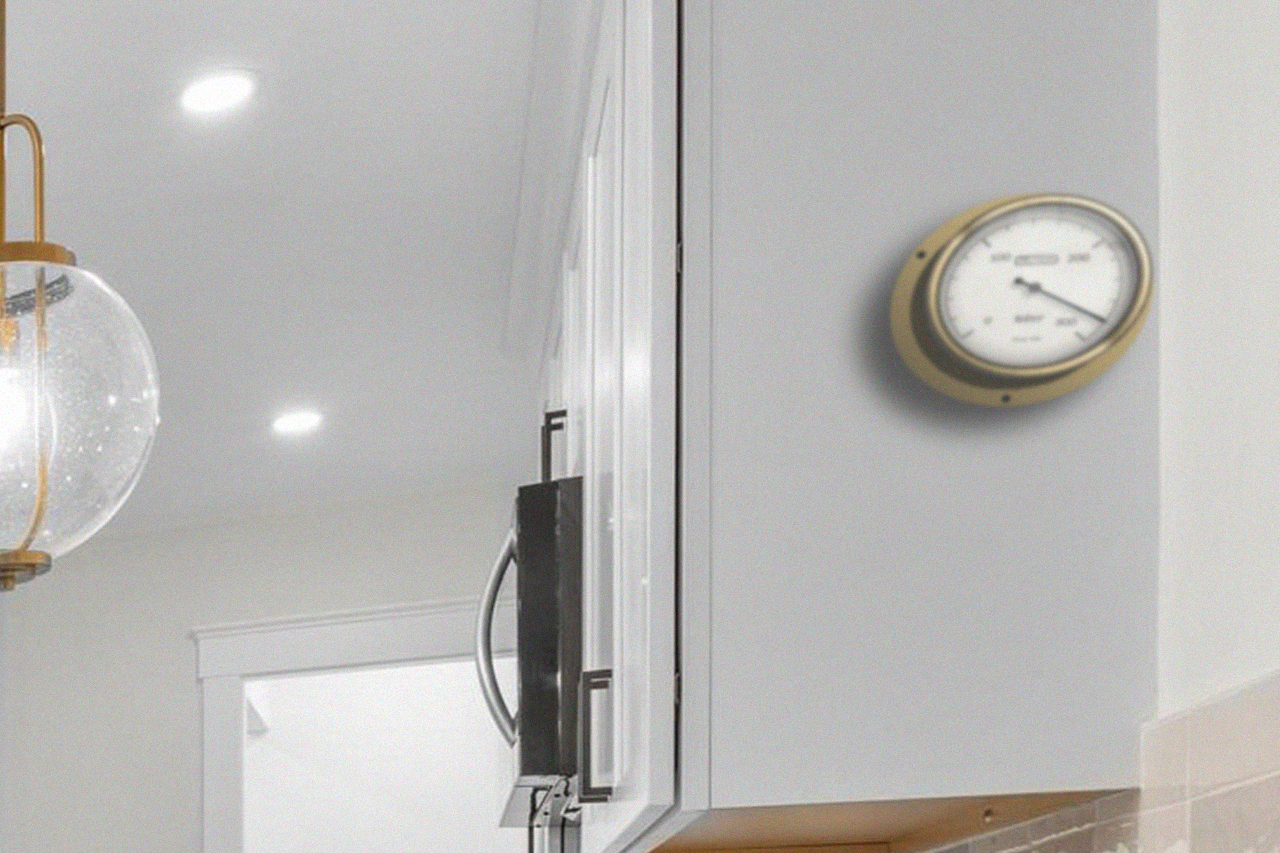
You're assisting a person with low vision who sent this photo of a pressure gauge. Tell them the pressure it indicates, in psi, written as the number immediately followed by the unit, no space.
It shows 280psi
